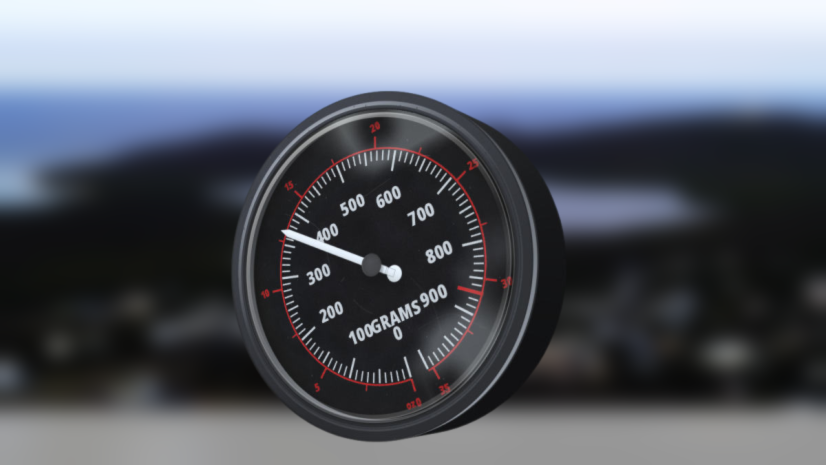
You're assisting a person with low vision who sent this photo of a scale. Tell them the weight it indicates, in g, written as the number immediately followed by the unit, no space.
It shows 370g
